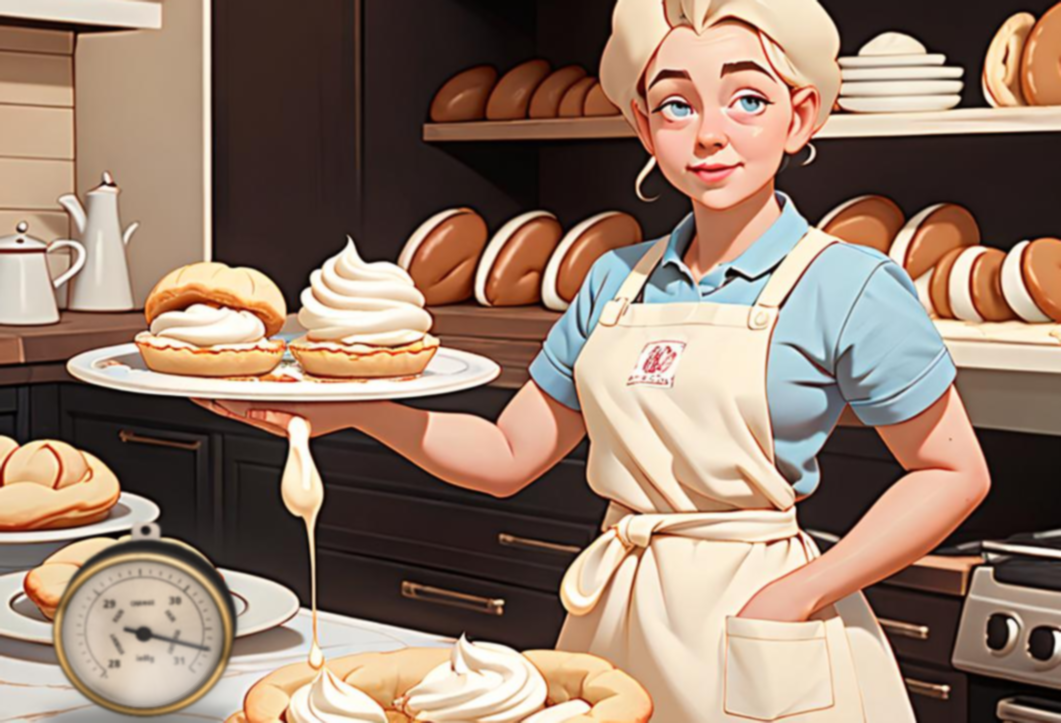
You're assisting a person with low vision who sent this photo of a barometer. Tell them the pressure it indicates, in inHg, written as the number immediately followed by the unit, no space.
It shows 30.7inHg
